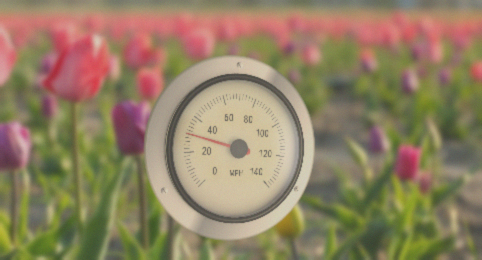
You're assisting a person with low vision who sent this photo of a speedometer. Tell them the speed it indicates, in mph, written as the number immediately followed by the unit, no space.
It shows 30mph
